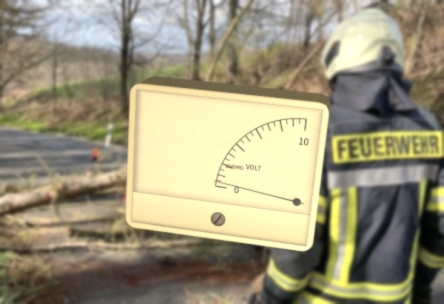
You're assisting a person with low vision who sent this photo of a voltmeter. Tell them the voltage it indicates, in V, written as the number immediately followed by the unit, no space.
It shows 0.5V
